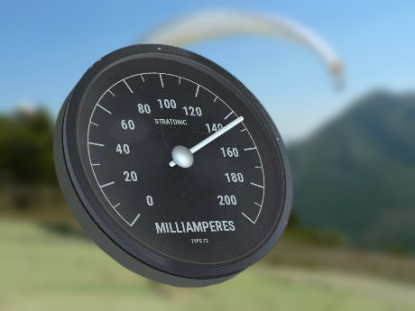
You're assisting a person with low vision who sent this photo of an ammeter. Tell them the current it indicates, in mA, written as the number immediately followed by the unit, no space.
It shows 145mA
